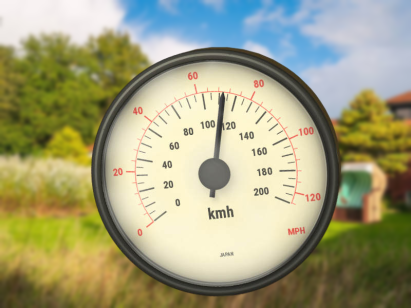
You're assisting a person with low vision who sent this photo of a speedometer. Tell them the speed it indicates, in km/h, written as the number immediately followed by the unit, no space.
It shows 112.5km/h
